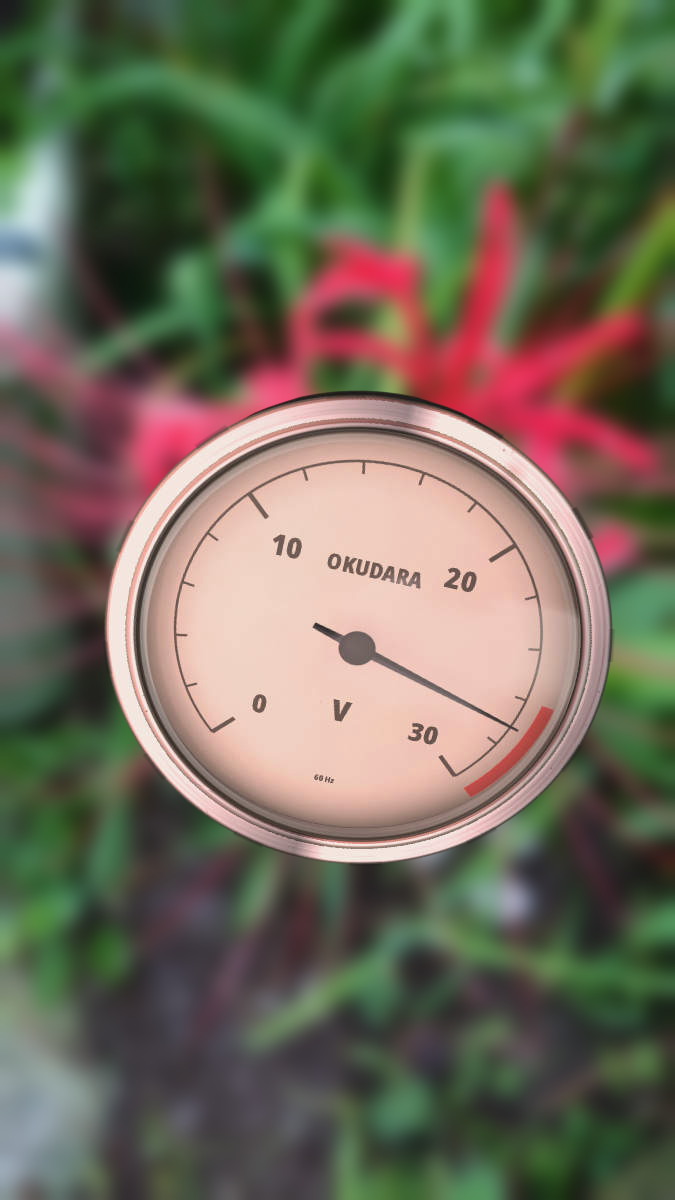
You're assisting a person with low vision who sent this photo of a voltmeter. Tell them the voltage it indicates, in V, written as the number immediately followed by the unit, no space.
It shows 27V
